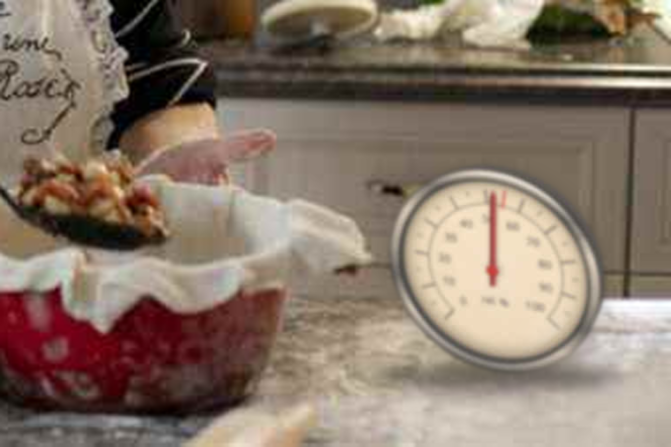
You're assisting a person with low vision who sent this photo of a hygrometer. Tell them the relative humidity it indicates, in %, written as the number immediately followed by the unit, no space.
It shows 52.5%
